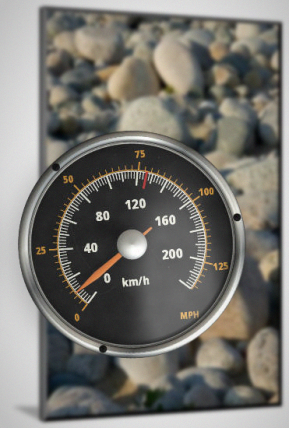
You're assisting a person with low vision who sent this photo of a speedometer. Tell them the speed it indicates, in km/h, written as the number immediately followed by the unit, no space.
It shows 10km/h
